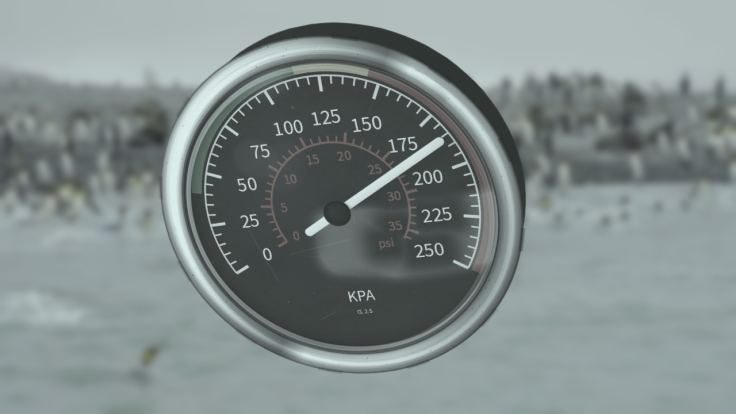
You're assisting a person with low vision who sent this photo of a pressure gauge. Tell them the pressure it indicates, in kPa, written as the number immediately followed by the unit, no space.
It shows 185kPa
